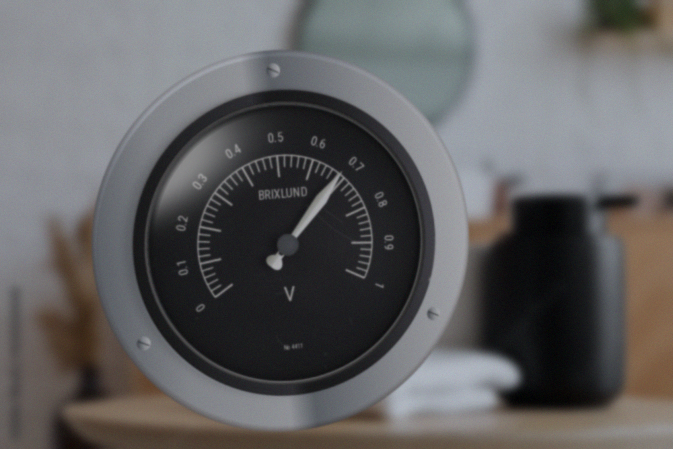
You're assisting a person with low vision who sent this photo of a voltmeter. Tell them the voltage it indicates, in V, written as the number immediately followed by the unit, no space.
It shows 0.68V
